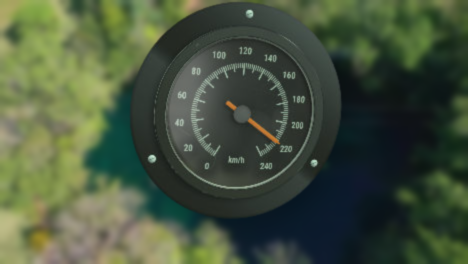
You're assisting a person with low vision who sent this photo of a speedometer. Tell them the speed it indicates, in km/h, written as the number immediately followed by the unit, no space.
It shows 220km/h
